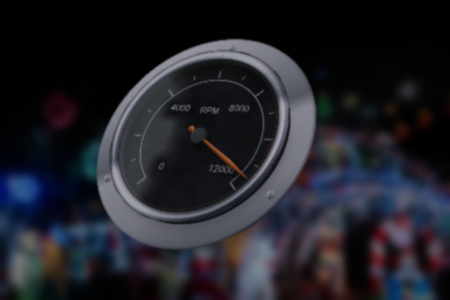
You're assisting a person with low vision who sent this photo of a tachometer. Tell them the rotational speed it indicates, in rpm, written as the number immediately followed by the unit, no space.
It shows 11500rpm
